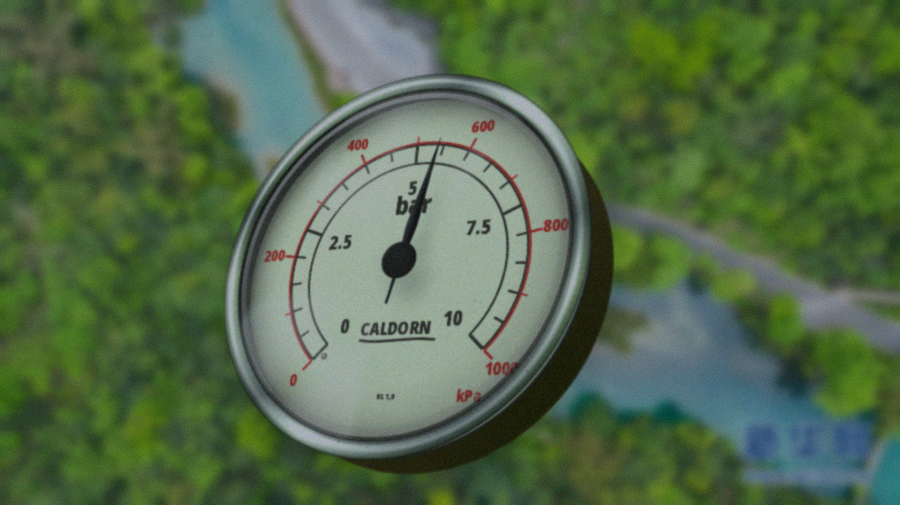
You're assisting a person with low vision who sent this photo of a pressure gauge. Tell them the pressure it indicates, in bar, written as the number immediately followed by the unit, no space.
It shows 5.5bar
